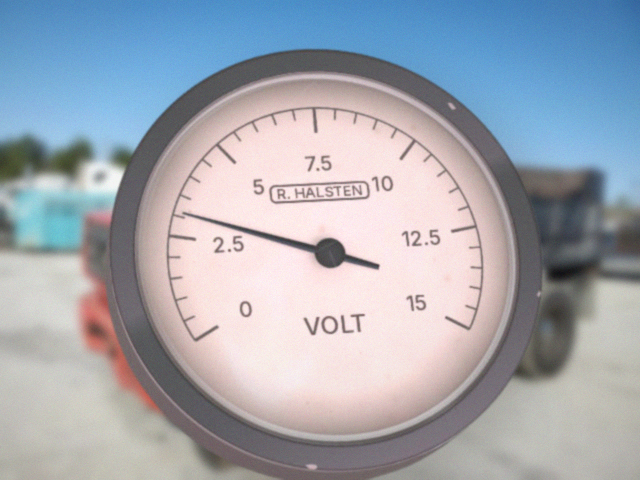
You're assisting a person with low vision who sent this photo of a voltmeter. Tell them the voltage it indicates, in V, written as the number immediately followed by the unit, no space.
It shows 3V
